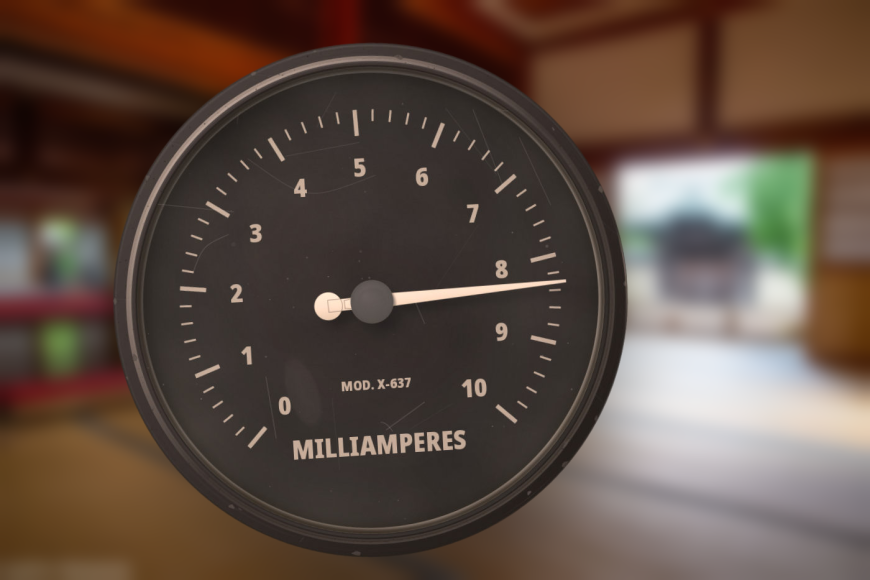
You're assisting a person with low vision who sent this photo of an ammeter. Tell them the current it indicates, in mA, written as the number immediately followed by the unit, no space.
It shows 8.3mA
